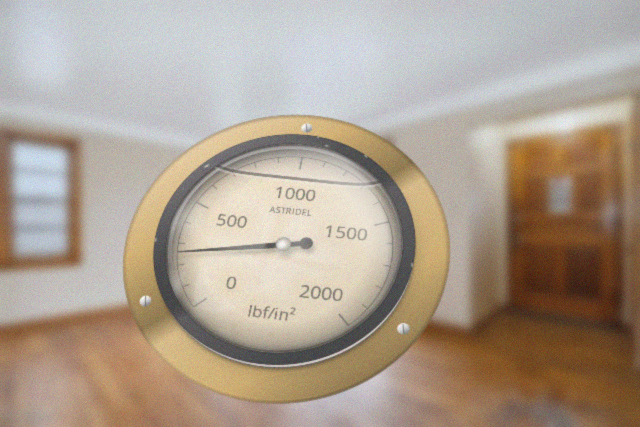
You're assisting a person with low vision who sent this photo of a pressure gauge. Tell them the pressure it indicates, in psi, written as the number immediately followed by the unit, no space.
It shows 250psi
